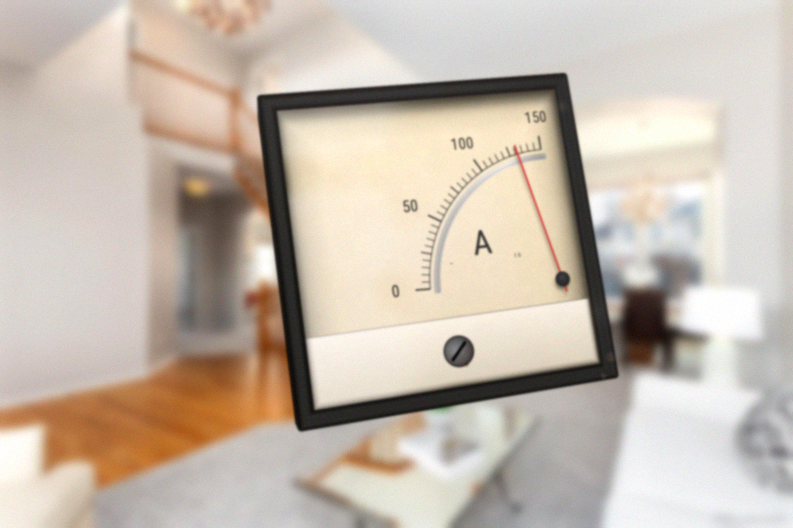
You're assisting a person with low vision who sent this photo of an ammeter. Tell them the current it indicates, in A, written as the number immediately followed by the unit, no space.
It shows 130A
